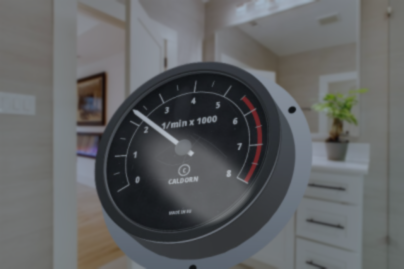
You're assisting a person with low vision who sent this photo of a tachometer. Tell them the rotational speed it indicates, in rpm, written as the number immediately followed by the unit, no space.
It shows 2250rpm
